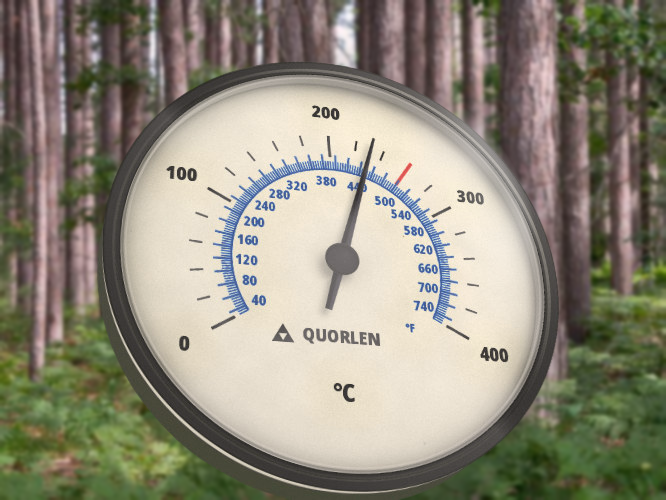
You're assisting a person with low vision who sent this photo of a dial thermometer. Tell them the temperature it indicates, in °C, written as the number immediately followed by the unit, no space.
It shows 230°C
